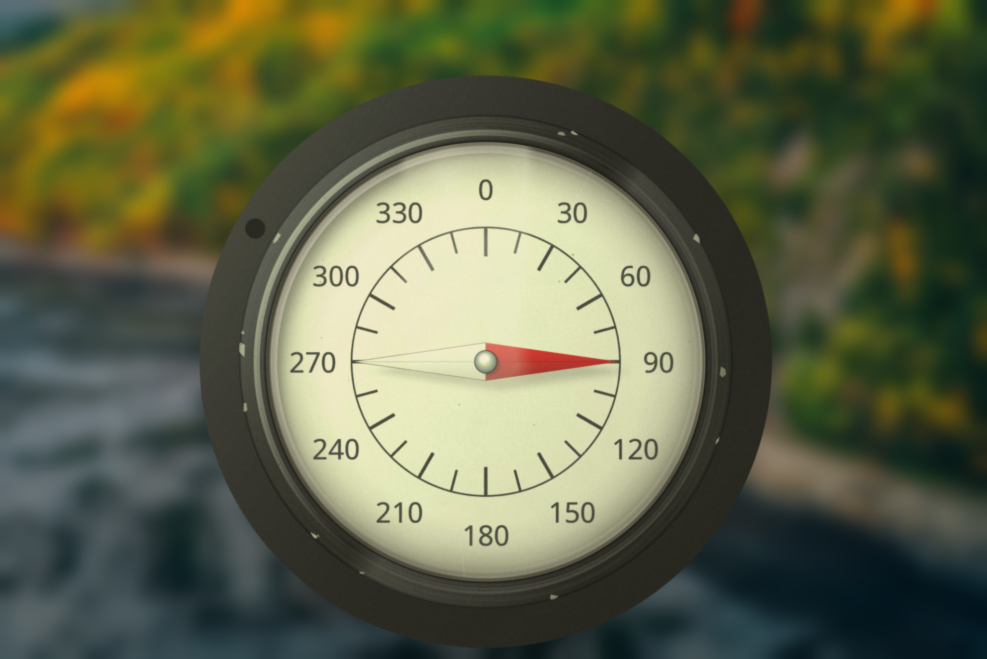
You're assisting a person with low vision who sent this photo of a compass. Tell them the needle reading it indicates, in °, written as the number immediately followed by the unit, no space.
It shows 90°
